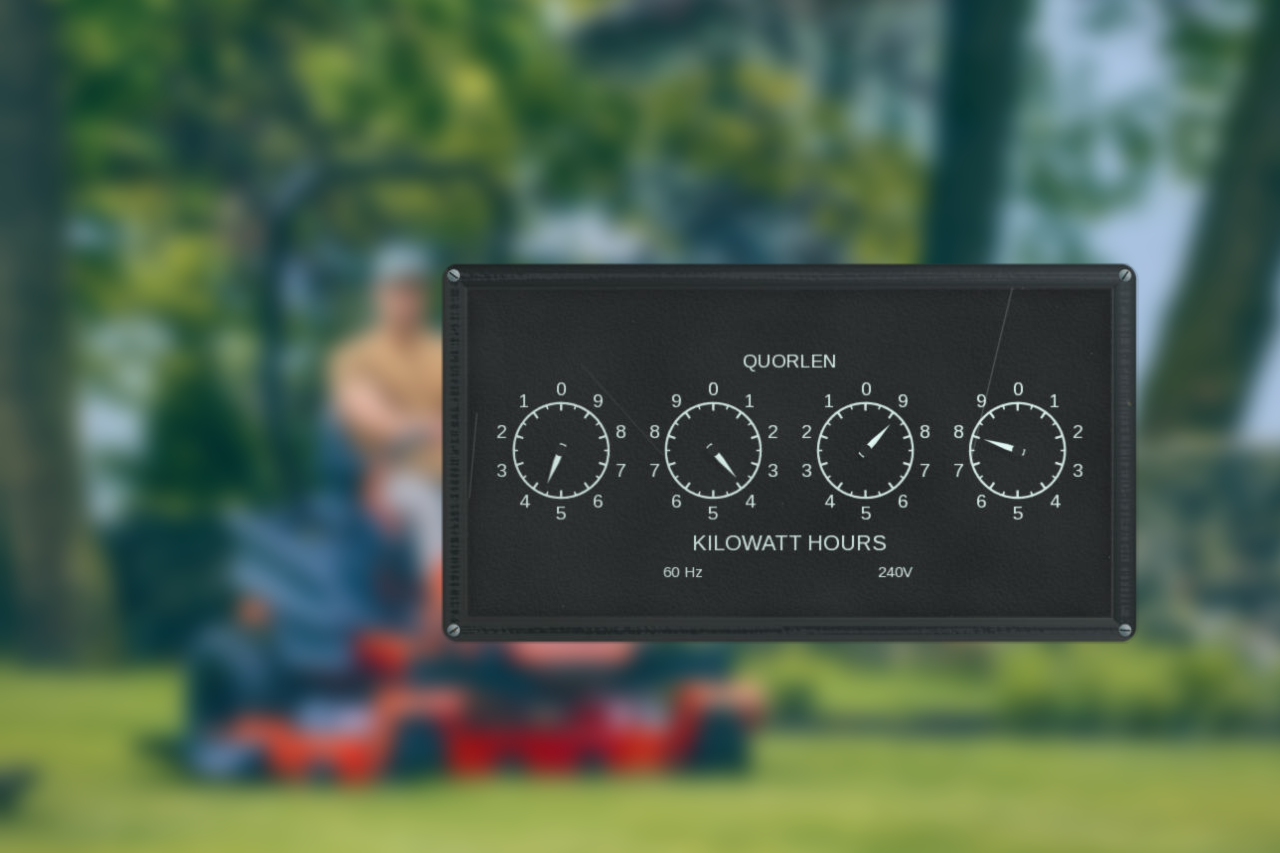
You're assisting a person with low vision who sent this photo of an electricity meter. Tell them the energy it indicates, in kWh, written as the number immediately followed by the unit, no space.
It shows 4388kWh
